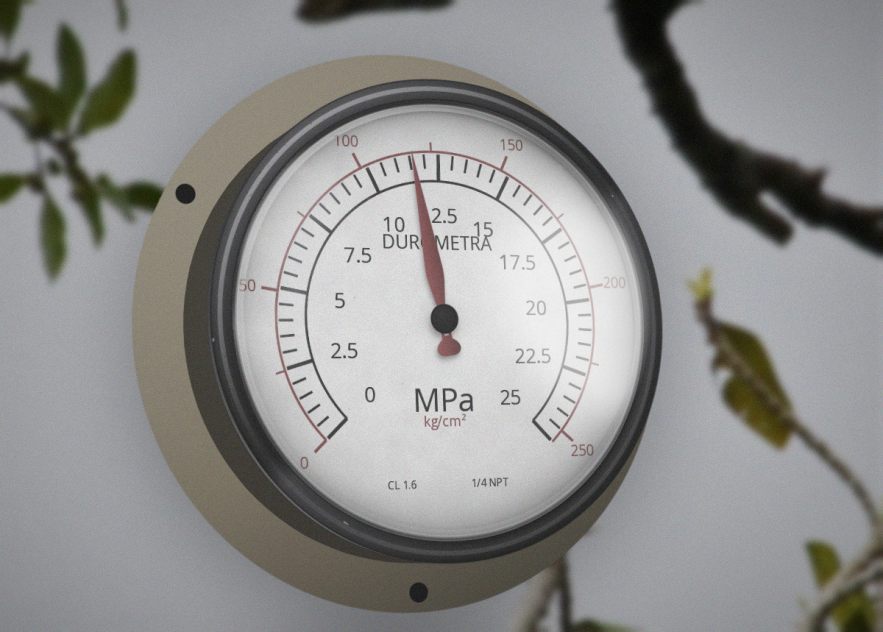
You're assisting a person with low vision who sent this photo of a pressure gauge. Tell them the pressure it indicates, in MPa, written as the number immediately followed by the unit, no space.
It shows 11.5MPa
